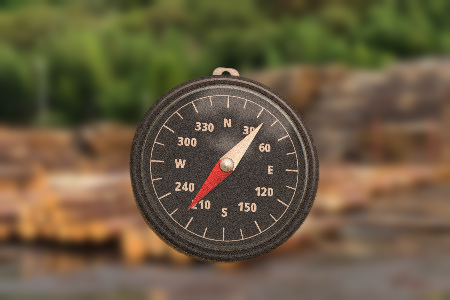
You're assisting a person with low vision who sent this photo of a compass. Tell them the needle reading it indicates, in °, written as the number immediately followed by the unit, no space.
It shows 217.5°
